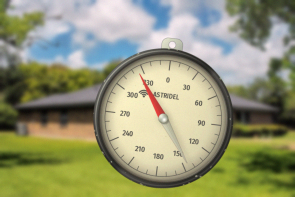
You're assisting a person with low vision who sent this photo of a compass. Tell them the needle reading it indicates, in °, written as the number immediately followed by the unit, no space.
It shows 325°
